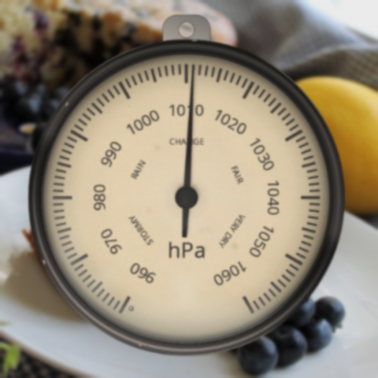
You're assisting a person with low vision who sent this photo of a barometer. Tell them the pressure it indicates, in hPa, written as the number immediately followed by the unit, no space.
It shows 1011hPa
